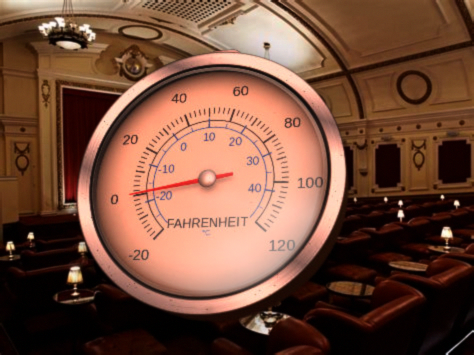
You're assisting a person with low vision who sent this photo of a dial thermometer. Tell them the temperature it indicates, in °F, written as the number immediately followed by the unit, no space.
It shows 0°F
